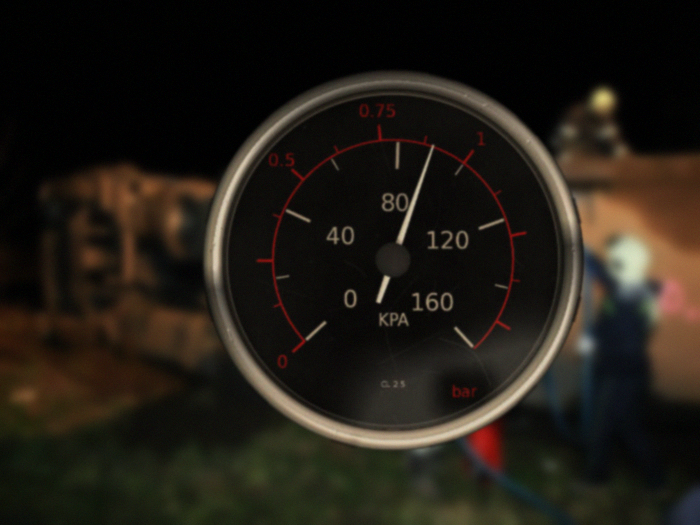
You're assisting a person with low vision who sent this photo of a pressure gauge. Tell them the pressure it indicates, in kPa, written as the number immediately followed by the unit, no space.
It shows 90kPa
